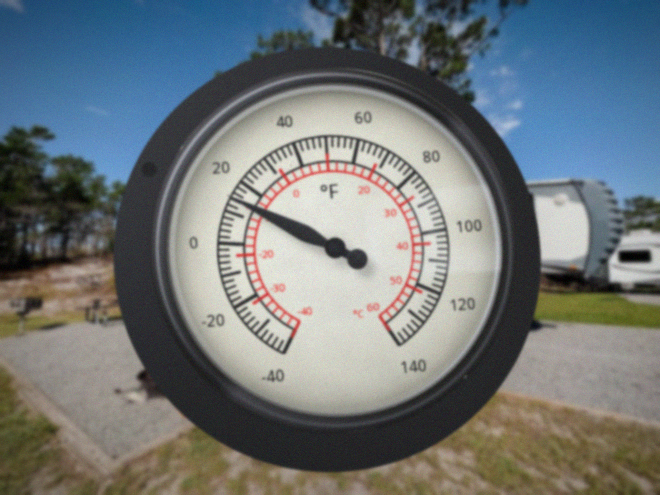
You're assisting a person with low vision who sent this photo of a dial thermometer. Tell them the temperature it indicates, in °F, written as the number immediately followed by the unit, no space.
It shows 14°F
